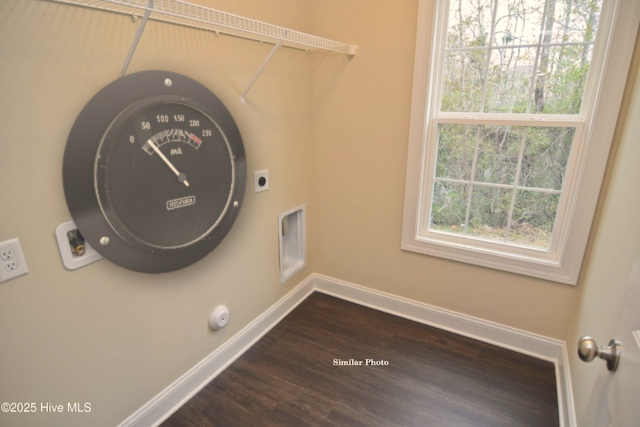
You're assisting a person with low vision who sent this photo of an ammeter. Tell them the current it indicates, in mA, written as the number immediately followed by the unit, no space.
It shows 25mA
